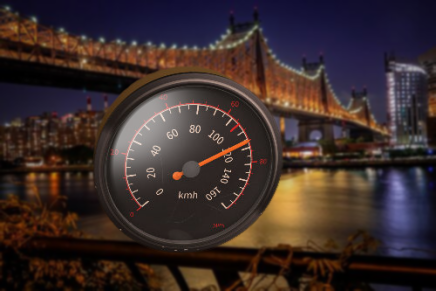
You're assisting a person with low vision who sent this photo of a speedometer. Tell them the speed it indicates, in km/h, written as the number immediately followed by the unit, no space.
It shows 115km/h
